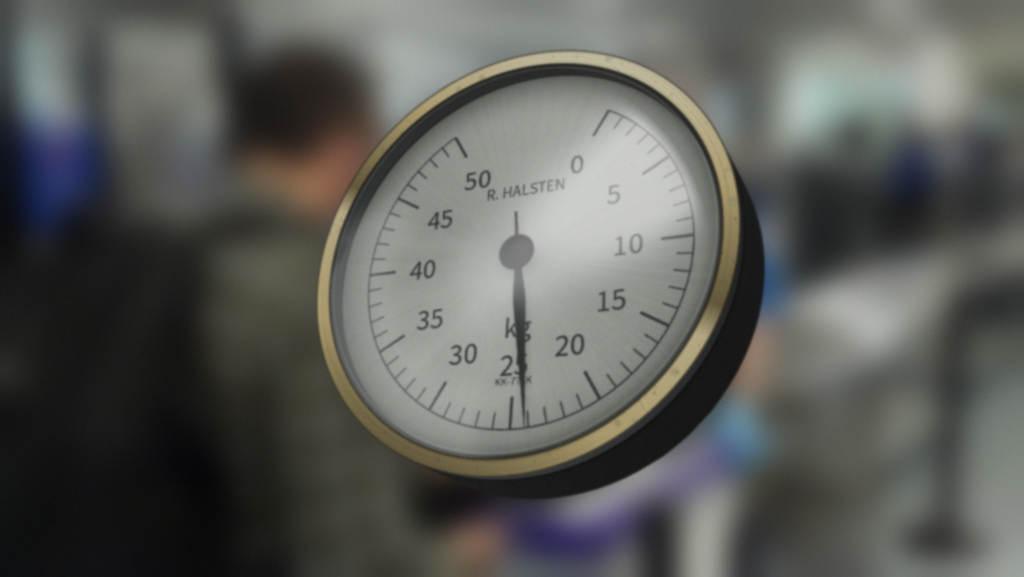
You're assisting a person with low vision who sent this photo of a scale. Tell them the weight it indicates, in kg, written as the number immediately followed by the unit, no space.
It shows 24kg
